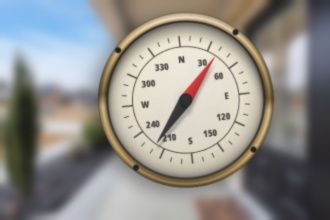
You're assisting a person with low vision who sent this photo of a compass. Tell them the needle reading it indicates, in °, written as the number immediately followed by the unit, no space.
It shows 40°
